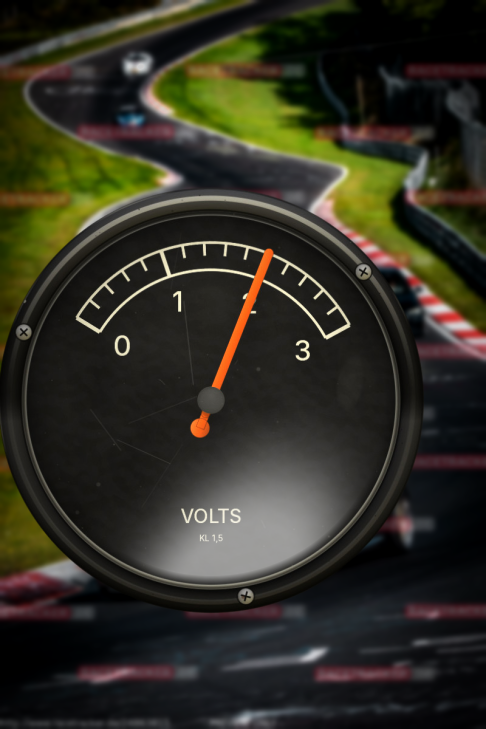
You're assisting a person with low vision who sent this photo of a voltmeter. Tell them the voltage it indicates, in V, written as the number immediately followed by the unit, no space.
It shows 2V
